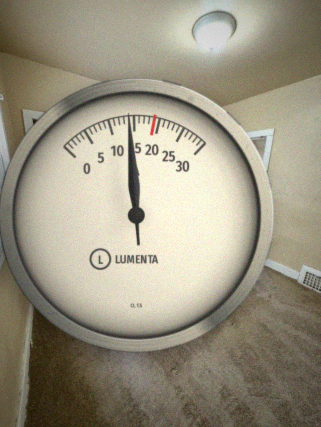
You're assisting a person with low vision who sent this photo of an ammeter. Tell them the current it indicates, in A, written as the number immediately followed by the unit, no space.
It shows 14A
